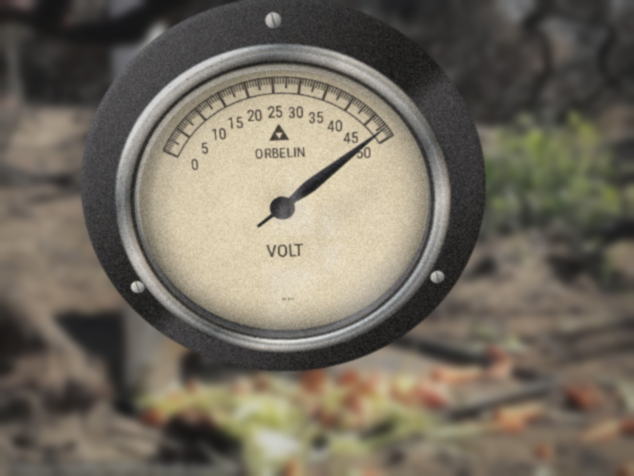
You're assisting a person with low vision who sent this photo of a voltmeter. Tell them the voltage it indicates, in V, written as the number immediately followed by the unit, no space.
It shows 47.5V
